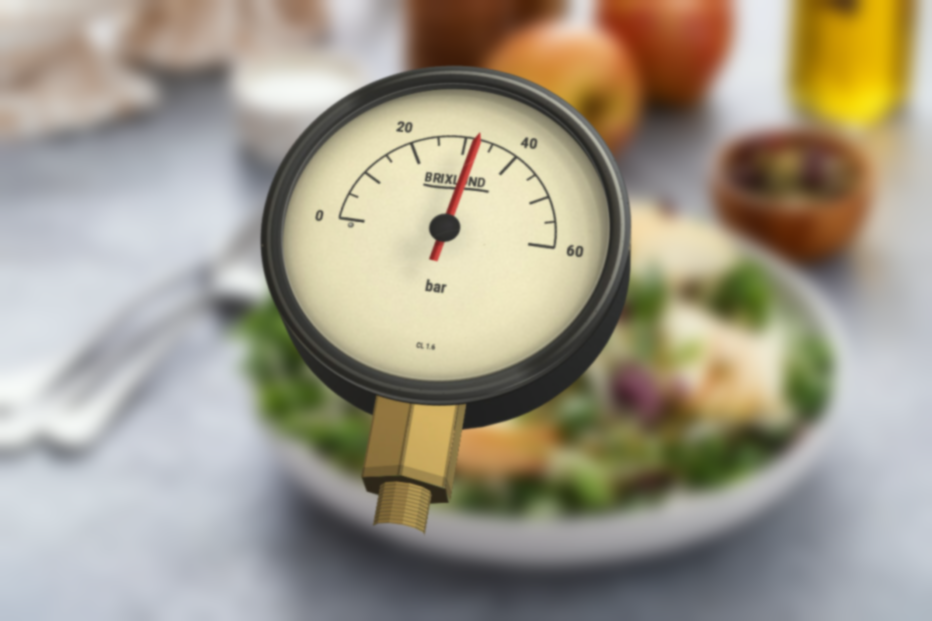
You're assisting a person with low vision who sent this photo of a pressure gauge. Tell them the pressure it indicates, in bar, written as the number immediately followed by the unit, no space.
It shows 32.5bar
